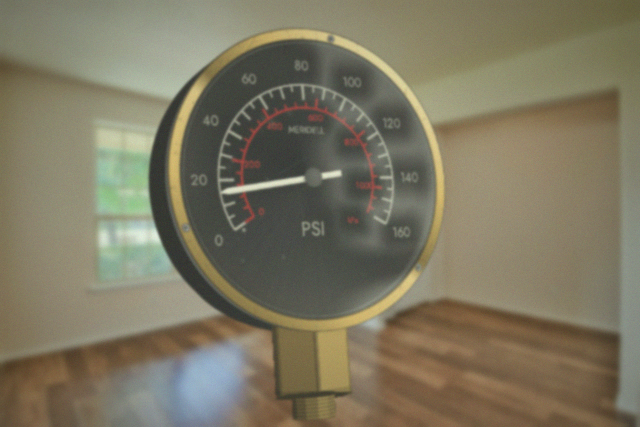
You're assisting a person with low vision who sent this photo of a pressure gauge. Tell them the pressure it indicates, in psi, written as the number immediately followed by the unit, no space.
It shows 15psi
